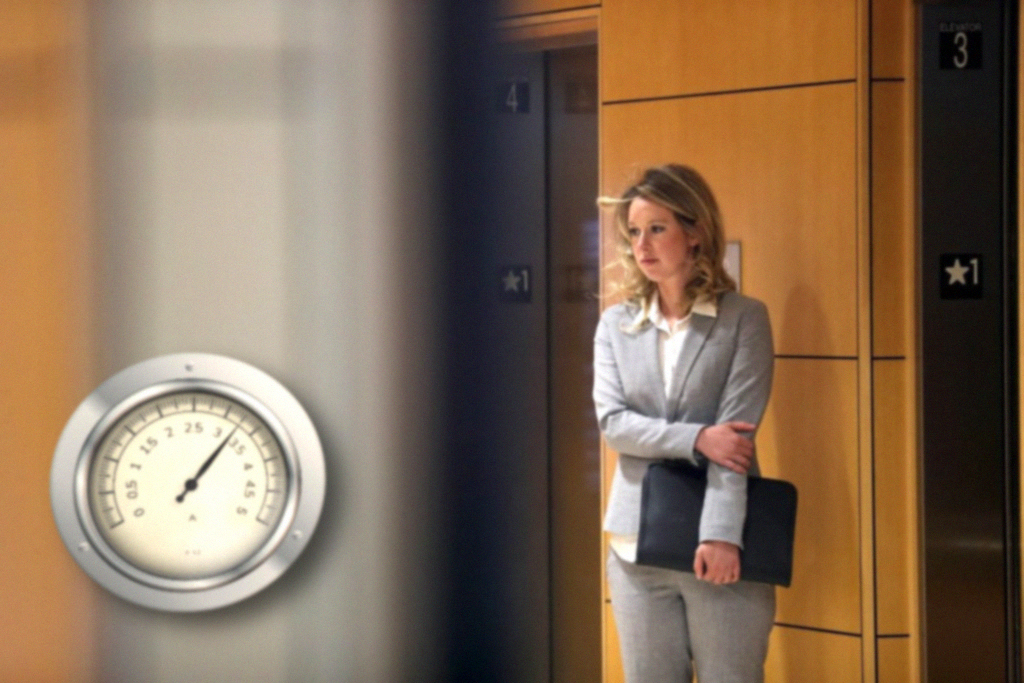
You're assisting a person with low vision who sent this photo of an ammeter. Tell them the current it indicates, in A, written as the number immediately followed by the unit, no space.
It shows 3.25A
